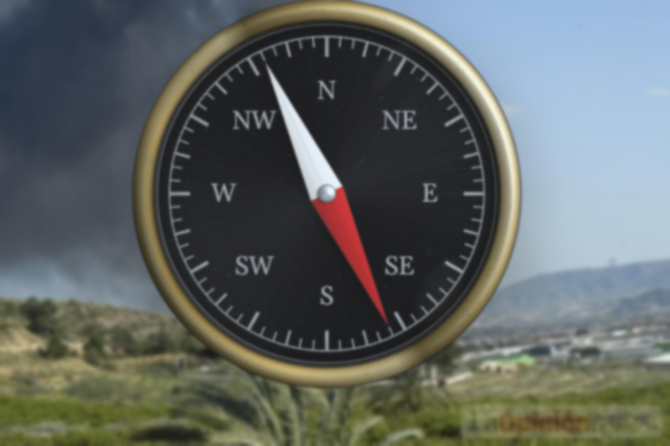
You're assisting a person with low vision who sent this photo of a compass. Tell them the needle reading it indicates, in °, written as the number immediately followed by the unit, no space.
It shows 155°
